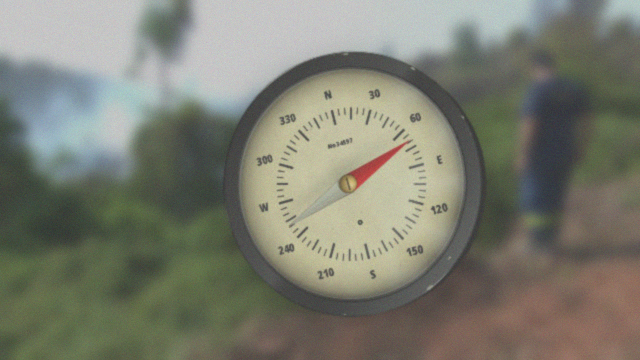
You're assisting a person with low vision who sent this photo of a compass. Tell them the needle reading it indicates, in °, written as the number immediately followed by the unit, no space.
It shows 70°
